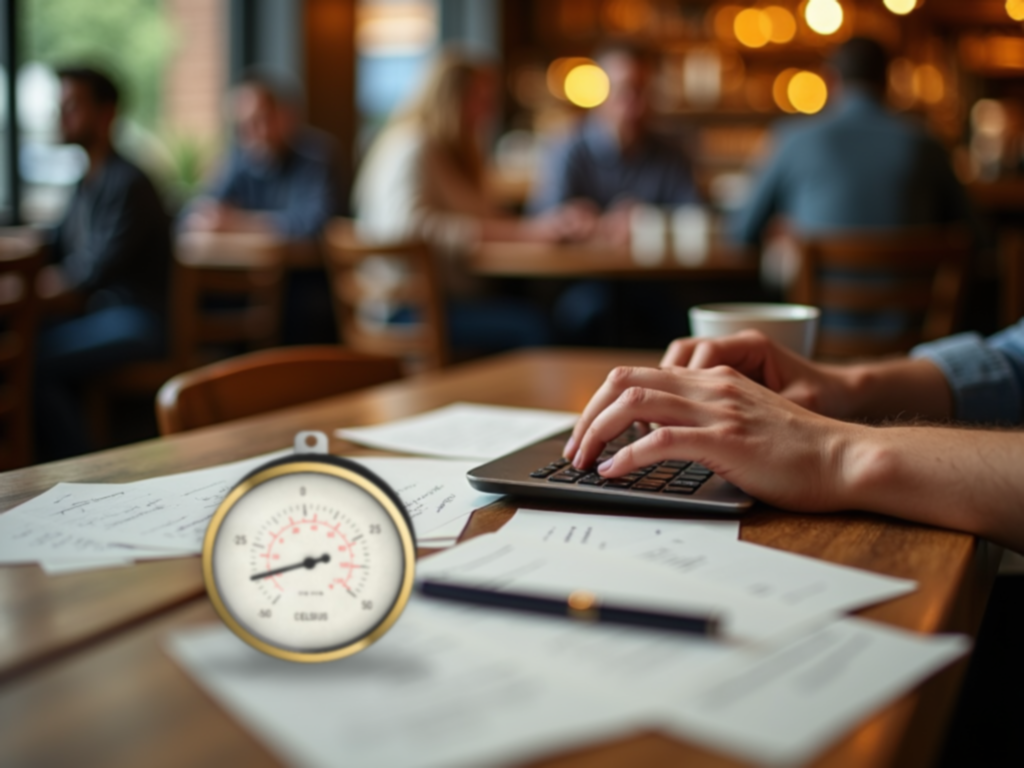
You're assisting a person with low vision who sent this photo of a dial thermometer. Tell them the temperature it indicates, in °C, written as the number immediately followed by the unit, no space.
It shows -37.5°C
